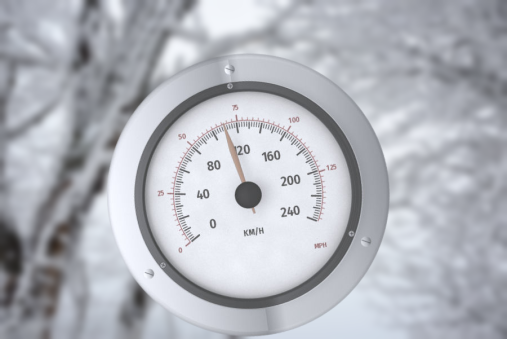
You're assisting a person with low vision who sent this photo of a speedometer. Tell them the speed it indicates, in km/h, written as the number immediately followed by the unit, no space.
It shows 110km/h
